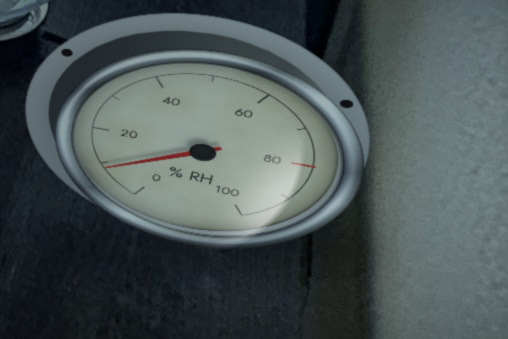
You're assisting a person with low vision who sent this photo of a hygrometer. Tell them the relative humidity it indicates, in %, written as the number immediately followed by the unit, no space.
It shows 10%
